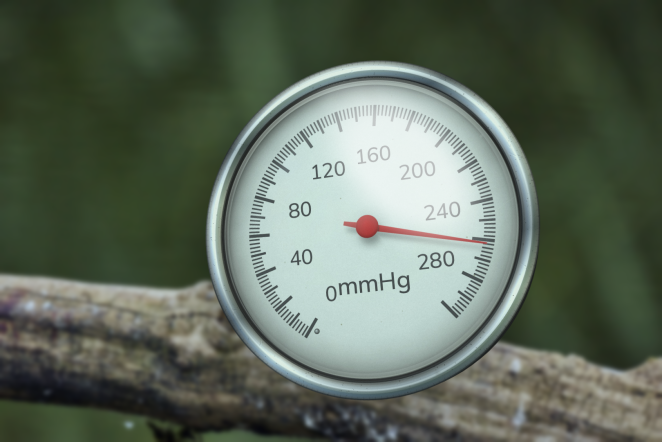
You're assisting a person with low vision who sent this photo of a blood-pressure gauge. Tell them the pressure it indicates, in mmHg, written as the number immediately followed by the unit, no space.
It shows 262mmHg
